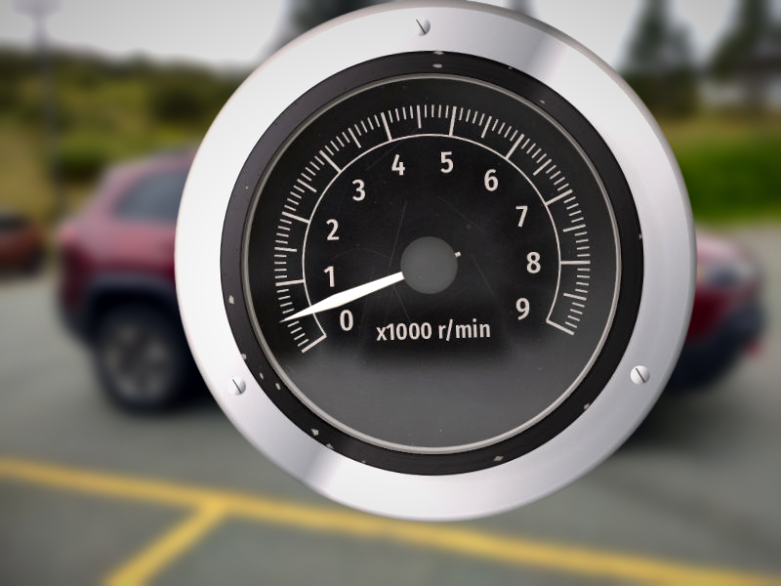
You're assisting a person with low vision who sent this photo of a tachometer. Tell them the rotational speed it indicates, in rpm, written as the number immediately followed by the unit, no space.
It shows 500rpm
